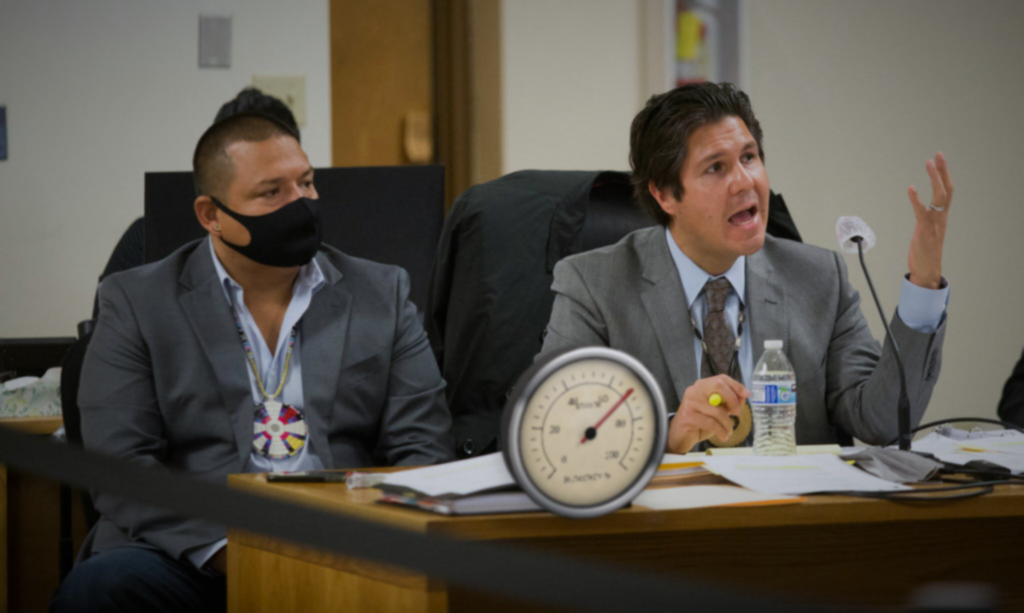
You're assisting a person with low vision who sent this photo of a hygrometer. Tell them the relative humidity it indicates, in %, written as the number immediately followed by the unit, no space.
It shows 68%
